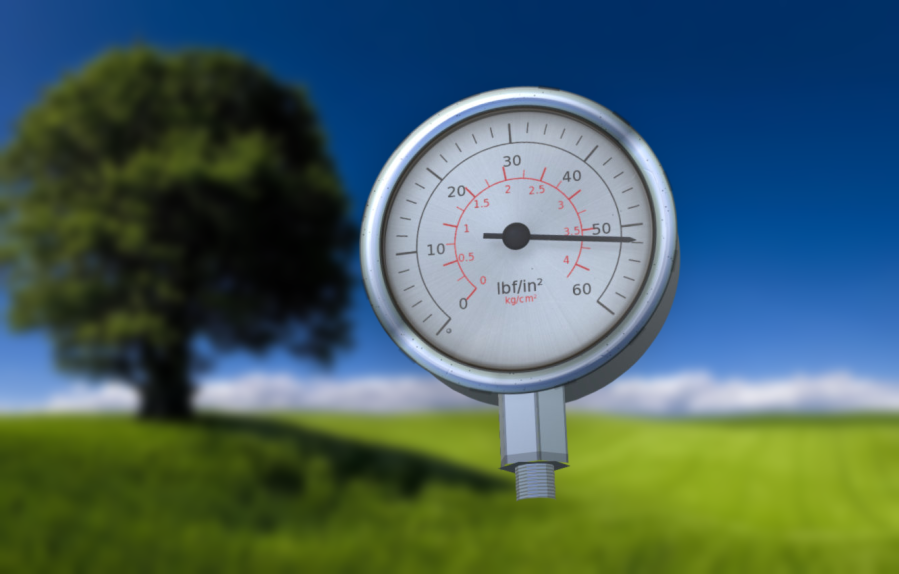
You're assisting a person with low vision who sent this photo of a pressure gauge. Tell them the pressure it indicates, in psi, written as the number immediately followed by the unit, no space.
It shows 52psi
